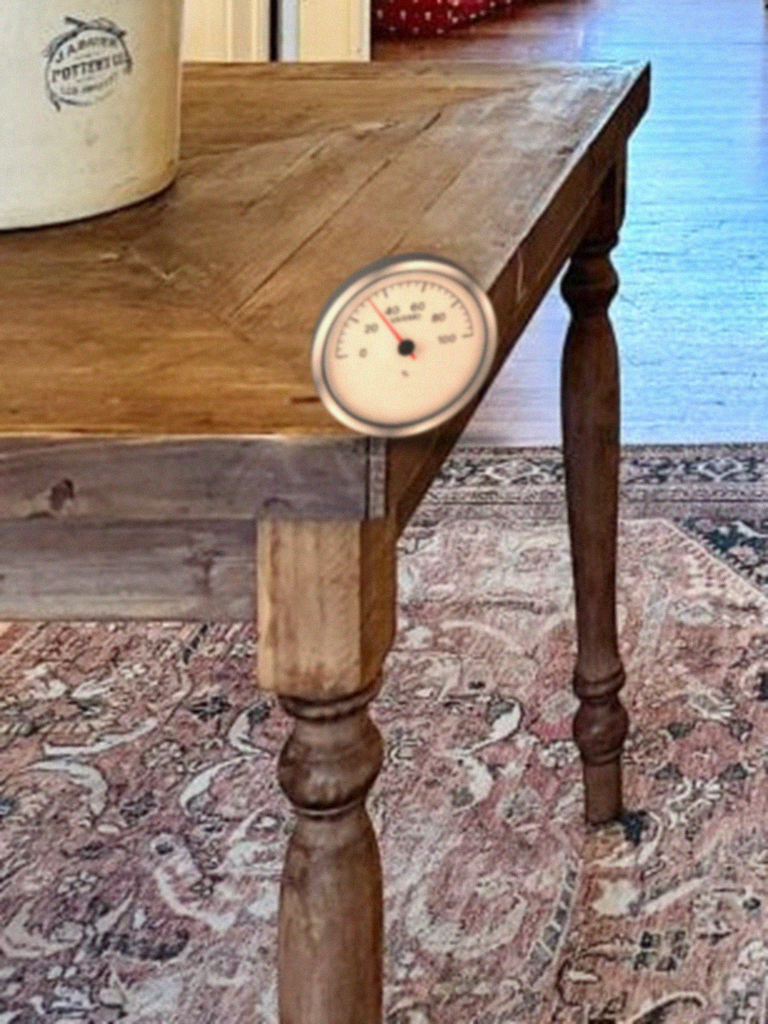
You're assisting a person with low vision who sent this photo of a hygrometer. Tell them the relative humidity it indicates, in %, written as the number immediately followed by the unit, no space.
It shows 32%
